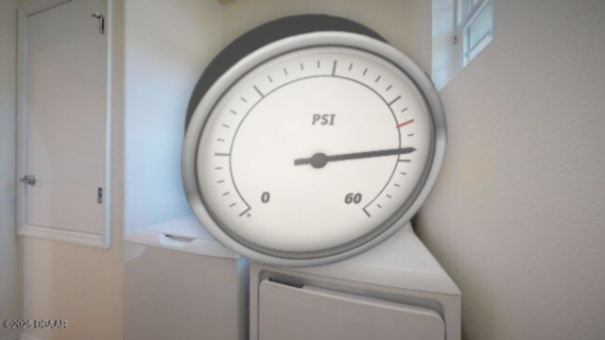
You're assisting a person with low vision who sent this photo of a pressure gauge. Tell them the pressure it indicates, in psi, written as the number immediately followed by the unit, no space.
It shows 48psi
